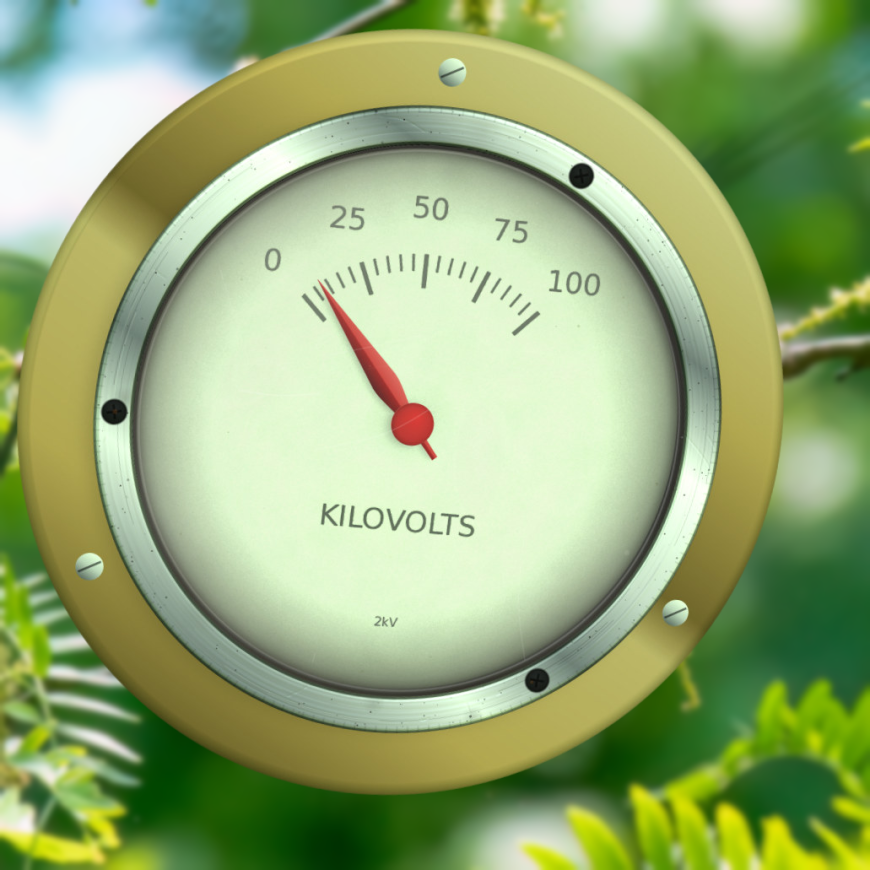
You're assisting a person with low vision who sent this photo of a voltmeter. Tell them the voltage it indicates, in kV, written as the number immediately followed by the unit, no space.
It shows 7.5kV
